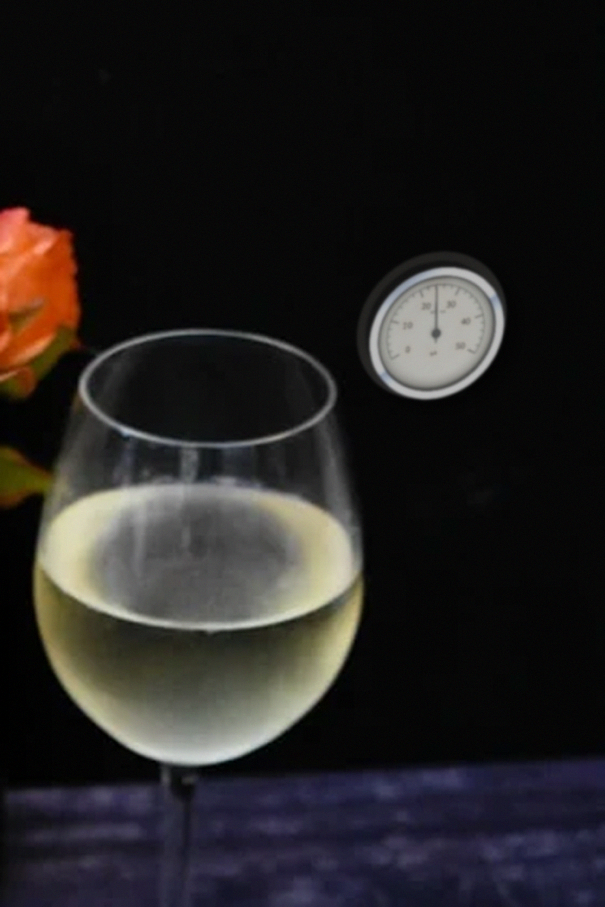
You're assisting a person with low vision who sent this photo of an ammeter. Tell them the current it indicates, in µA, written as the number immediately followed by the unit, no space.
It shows 24µA
